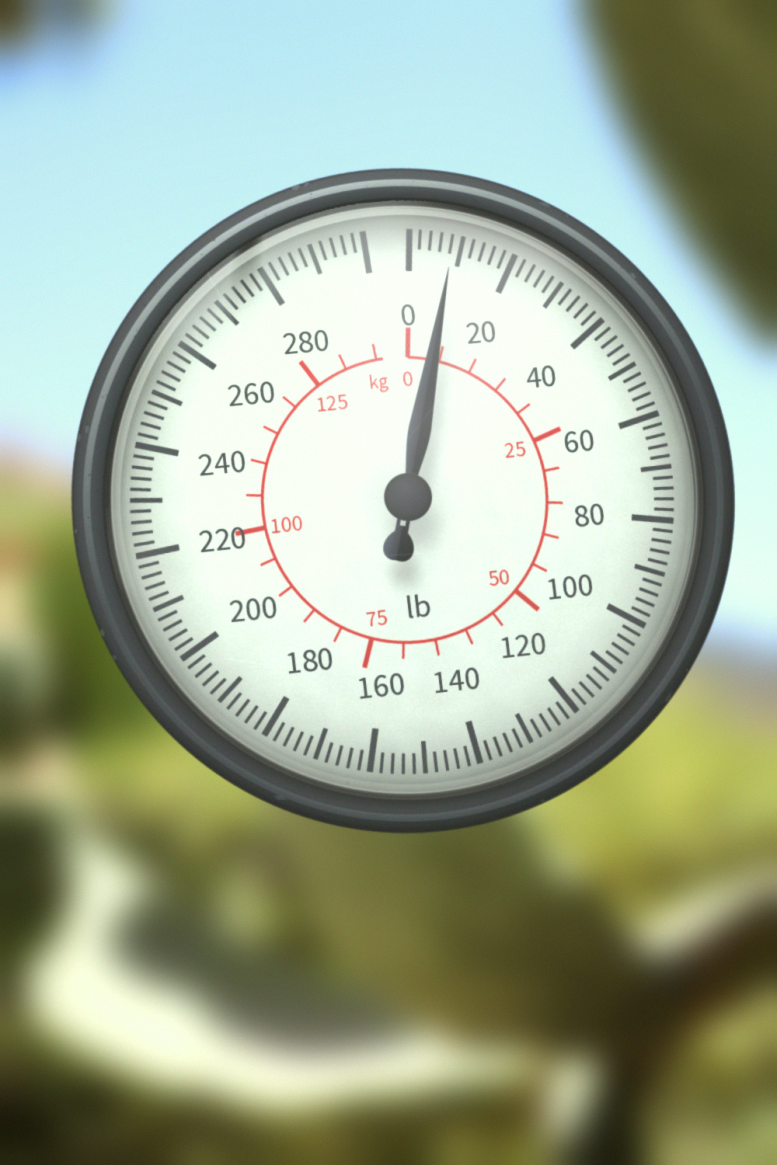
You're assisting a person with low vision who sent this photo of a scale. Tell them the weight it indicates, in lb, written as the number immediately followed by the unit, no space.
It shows 8lb
